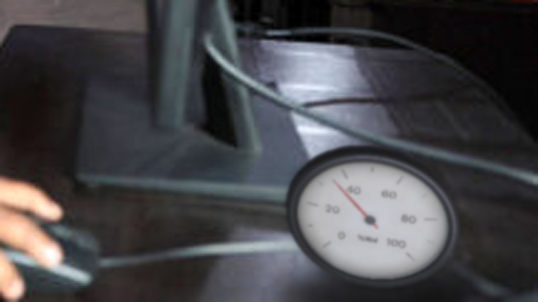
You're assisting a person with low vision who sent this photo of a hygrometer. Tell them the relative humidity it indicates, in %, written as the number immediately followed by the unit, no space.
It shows 35%
